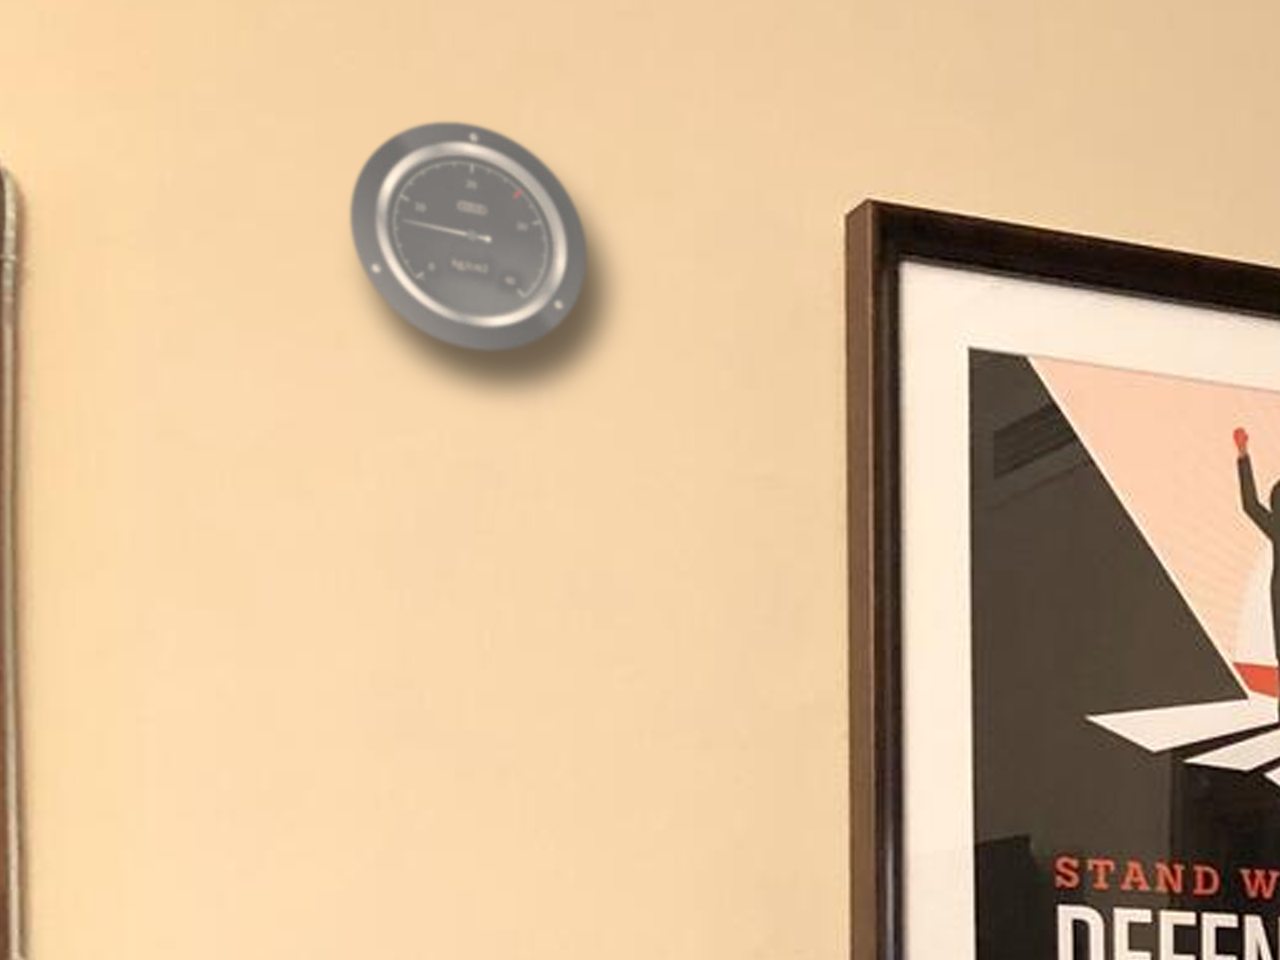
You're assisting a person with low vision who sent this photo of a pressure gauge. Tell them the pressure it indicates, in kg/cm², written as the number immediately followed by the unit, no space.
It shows 7kg/cm²
